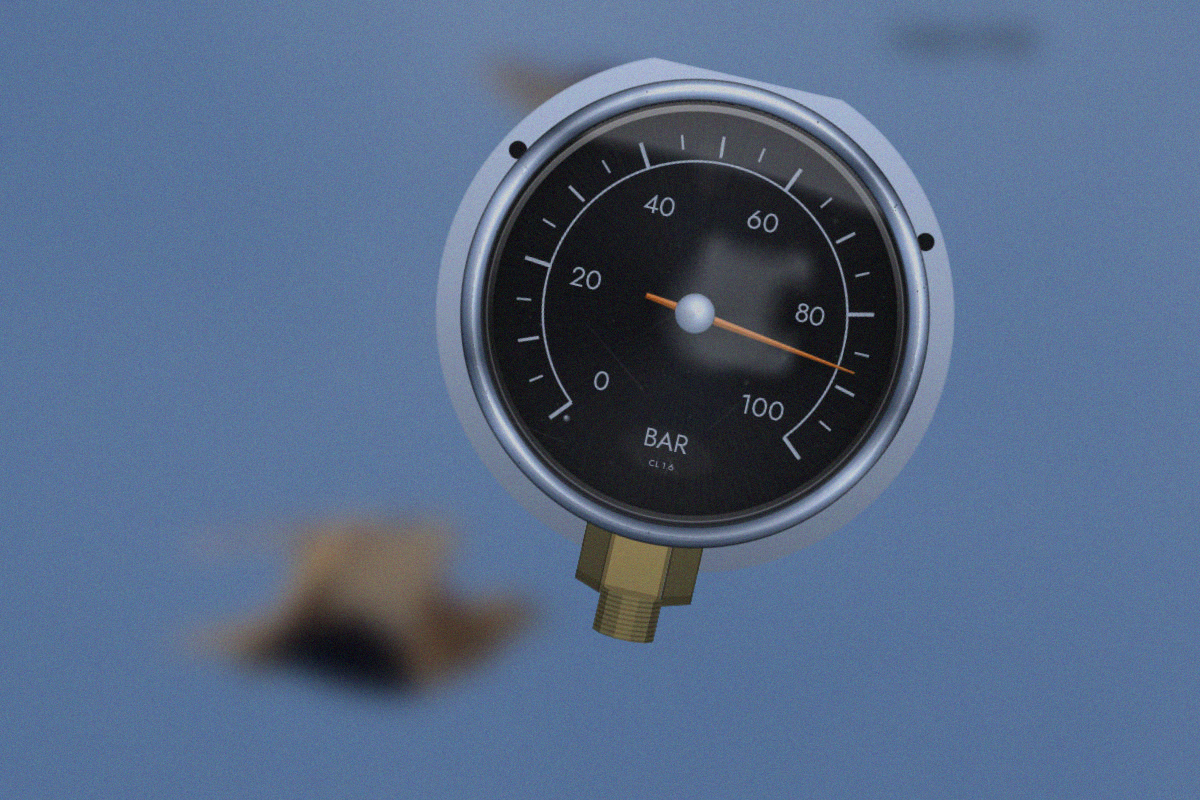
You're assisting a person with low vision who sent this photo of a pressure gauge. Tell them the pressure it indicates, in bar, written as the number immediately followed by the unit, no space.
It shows 87.5bar
